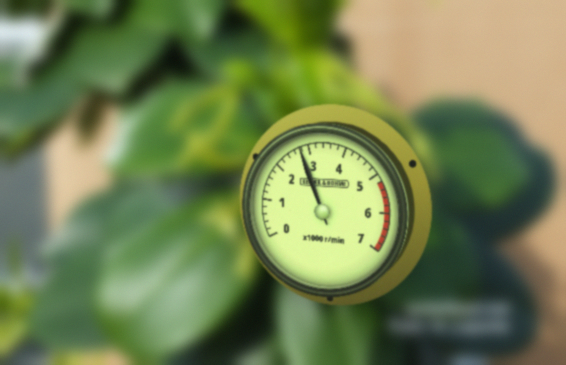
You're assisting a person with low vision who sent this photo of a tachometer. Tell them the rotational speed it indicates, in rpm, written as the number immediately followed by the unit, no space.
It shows 2800rpm
